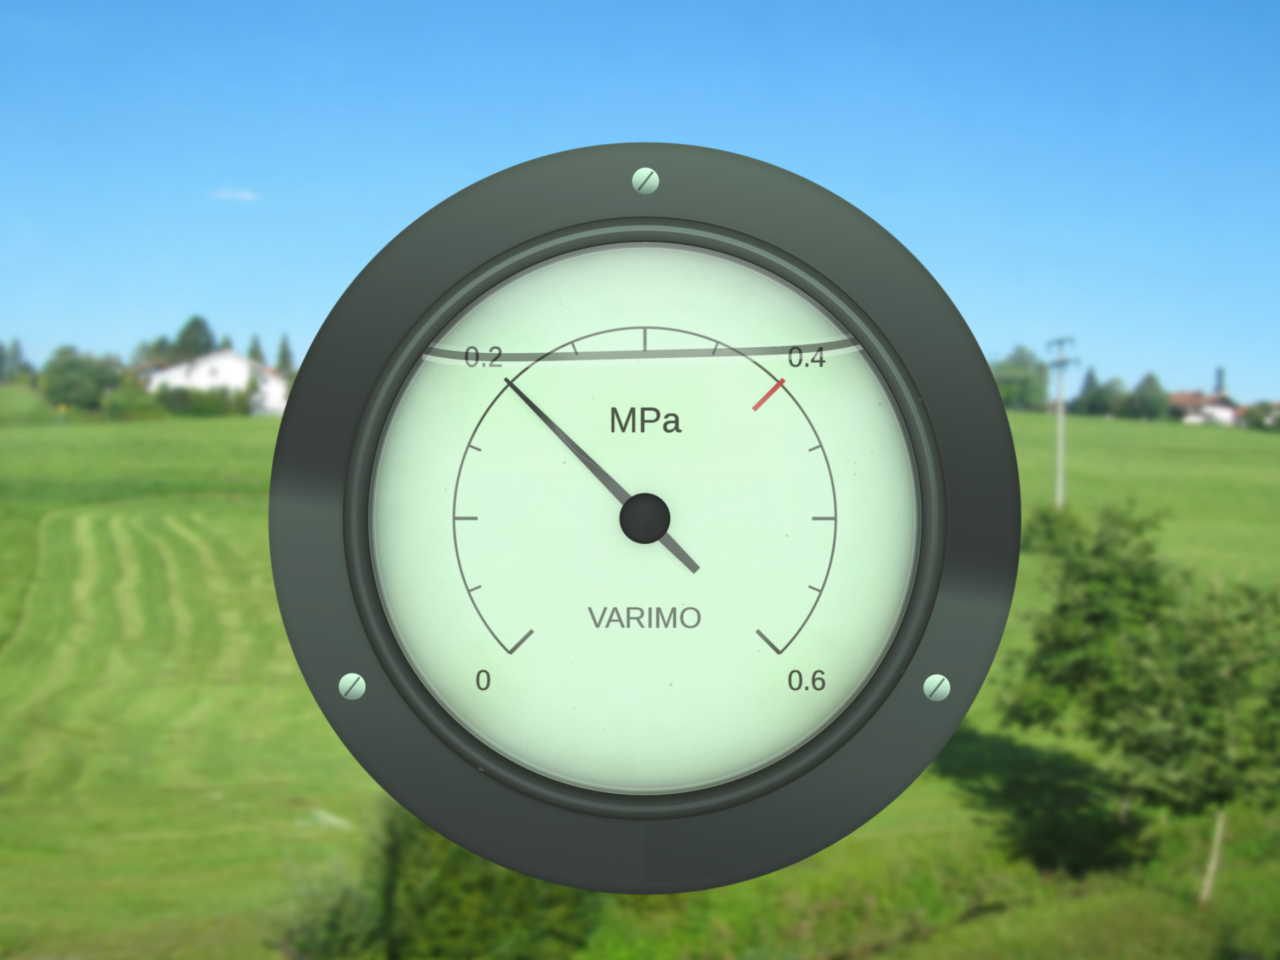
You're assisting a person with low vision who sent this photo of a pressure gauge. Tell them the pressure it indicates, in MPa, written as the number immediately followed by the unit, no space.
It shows 0.2MPa
